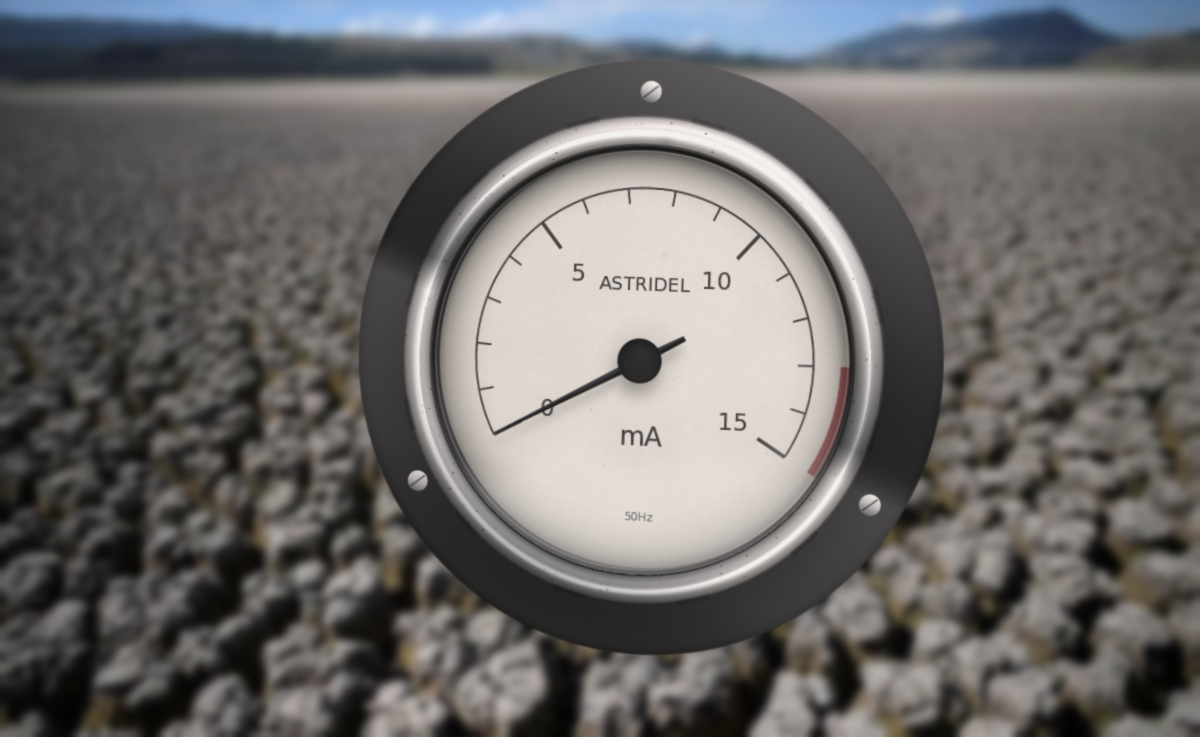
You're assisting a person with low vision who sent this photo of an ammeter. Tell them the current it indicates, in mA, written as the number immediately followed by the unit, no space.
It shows 0mA
